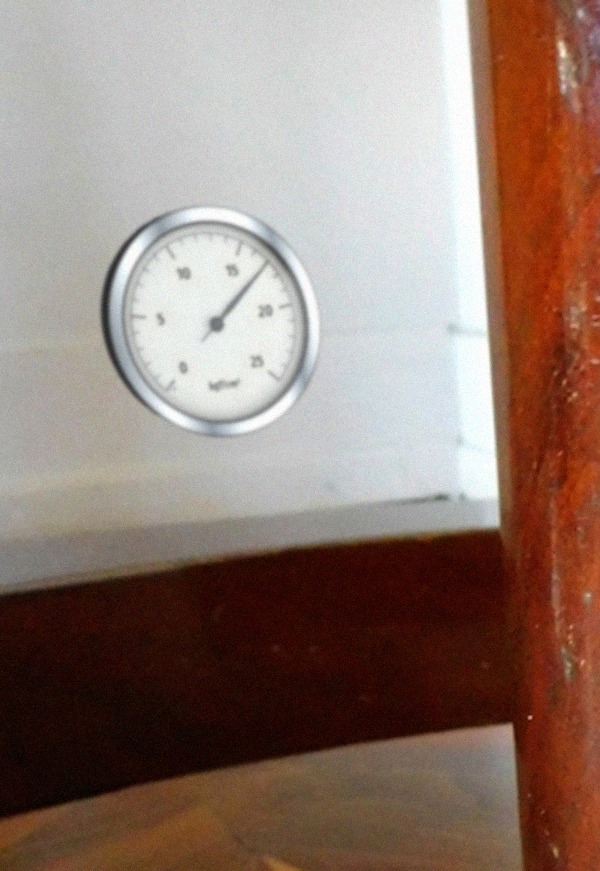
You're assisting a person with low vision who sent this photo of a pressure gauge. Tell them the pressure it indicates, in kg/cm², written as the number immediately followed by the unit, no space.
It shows 17kg/cm²
